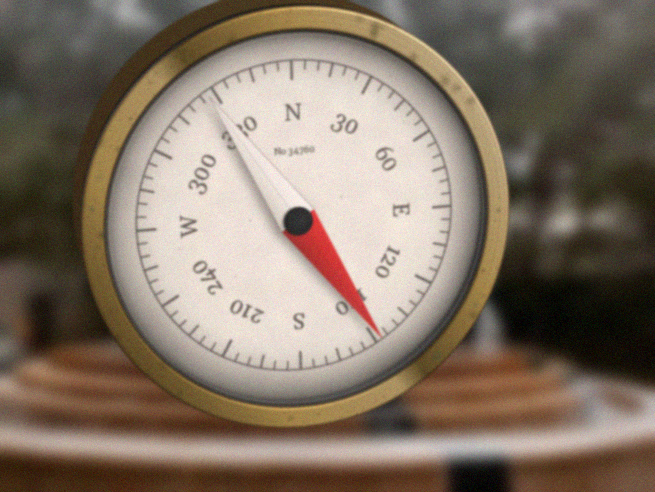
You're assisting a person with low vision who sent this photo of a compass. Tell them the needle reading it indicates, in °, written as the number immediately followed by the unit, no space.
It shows 147.5°
